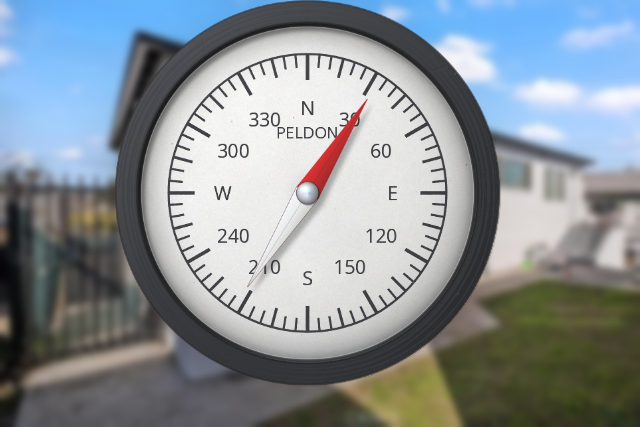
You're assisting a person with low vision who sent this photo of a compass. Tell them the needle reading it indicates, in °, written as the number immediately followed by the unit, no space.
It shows 32.5°
